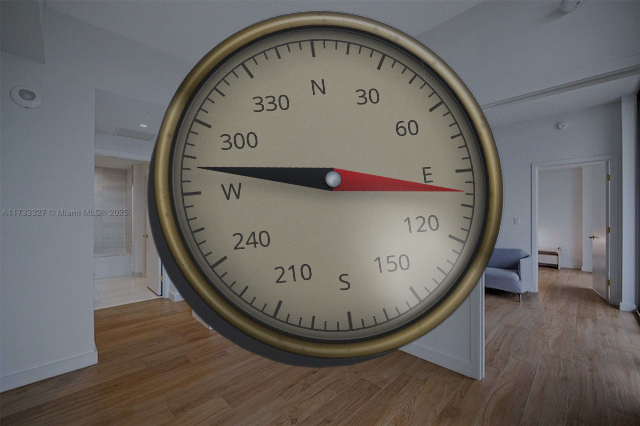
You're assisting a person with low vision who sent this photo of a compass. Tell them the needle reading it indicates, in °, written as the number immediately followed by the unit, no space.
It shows 100°
